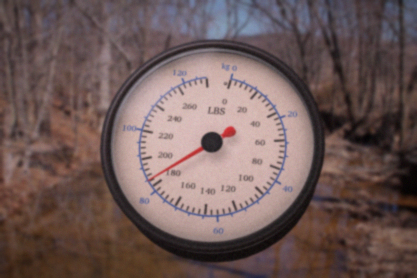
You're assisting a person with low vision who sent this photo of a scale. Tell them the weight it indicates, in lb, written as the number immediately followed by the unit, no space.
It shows 184lb
